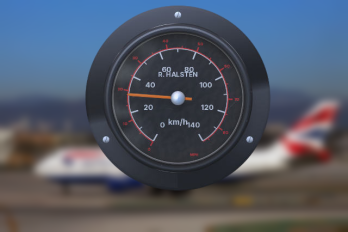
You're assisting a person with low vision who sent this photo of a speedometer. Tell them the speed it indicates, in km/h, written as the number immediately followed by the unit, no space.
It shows 30km/h
